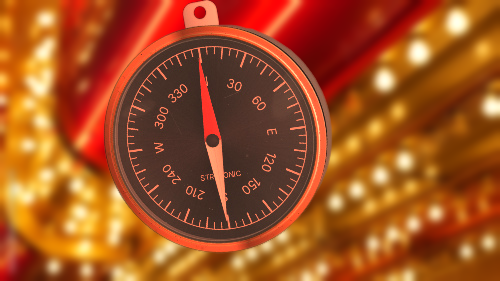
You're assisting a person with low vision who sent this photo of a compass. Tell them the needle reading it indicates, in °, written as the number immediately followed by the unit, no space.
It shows 0°
